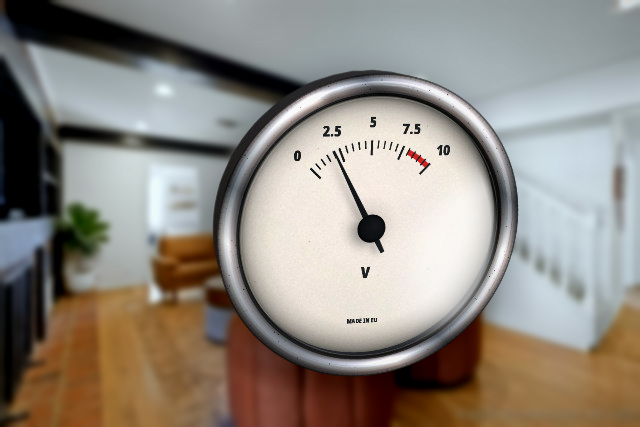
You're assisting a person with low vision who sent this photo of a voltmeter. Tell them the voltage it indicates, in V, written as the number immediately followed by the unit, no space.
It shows 2V
